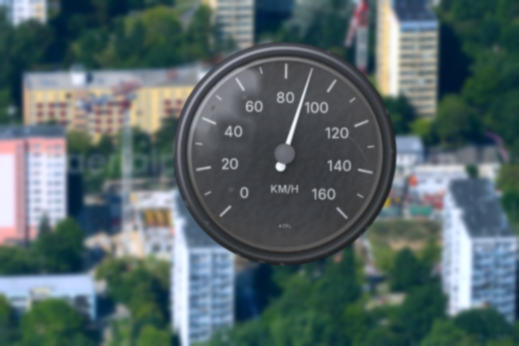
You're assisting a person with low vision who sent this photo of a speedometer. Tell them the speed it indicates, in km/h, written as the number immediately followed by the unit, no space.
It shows 90km/h
